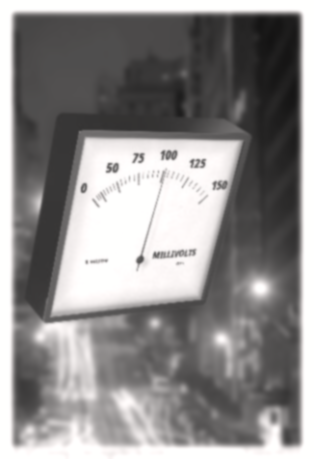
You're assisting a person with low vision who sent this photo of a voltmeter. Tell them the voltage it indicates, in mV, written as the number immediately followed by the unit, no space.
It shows 100mV
